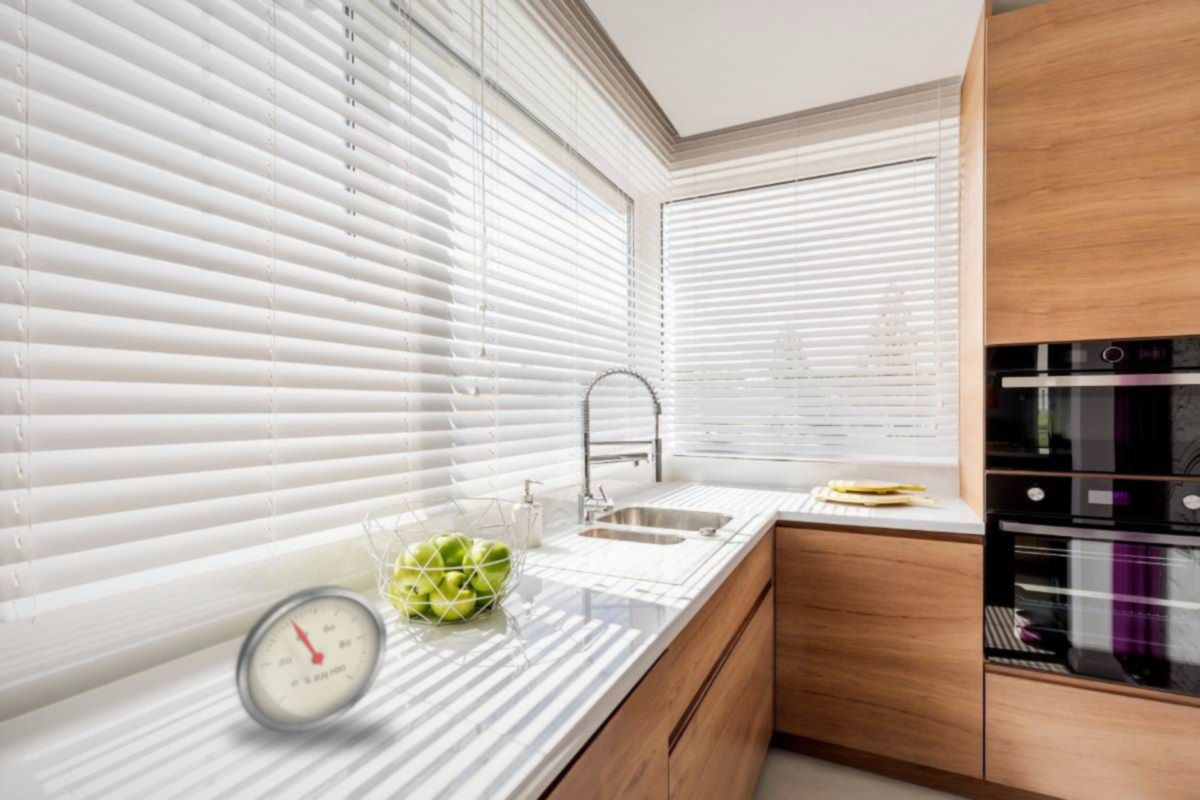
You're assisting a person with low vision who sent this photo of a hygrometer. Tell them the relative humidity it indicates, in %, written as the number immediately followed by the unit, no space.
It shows 40%
